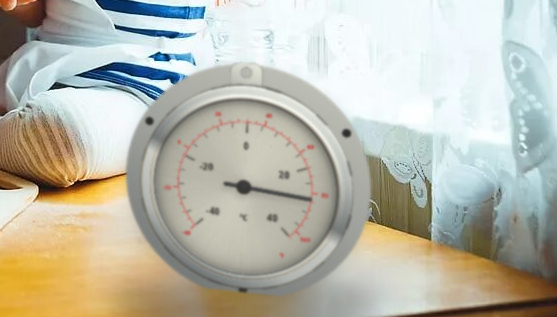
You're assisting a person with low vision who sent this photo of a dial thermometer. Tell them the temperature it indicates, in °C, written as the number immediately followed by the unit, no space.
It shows 28°C
